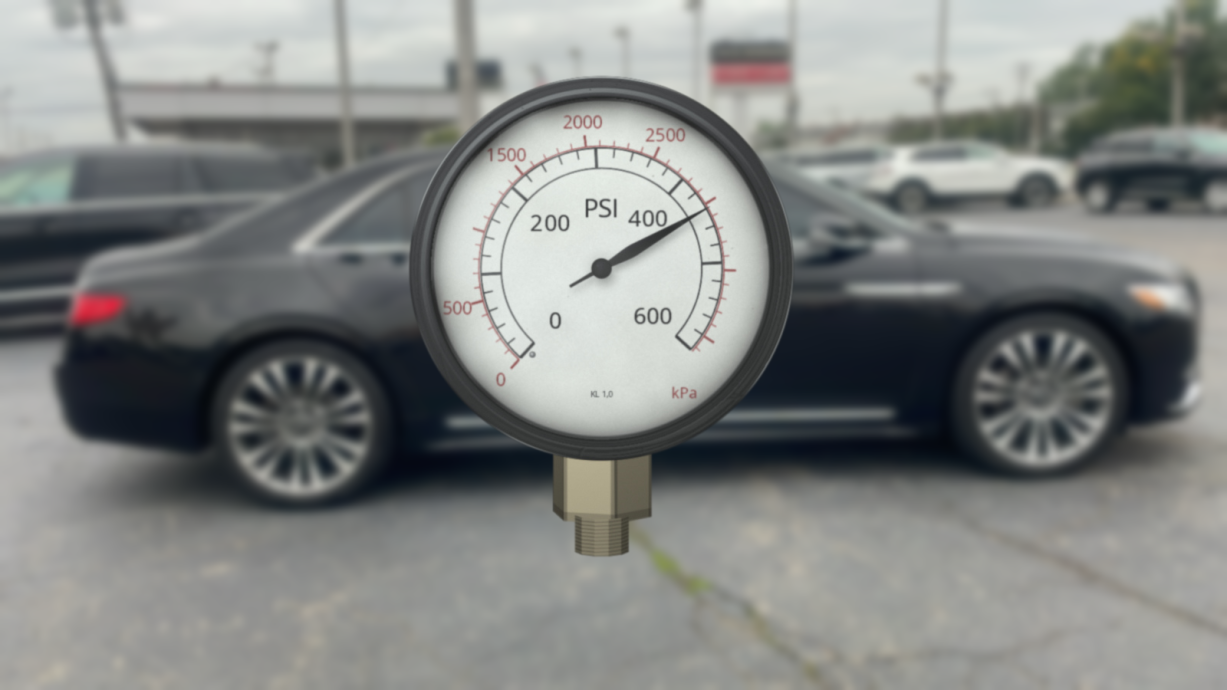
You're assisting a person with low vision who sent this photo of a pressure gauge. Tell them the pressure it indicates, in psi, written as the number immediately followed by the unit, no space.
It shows 440psi
